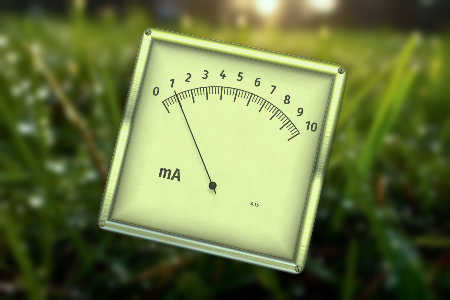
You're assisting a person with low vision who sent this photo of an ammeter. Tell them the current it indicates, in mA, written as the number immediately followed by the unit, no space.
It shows 1mA
